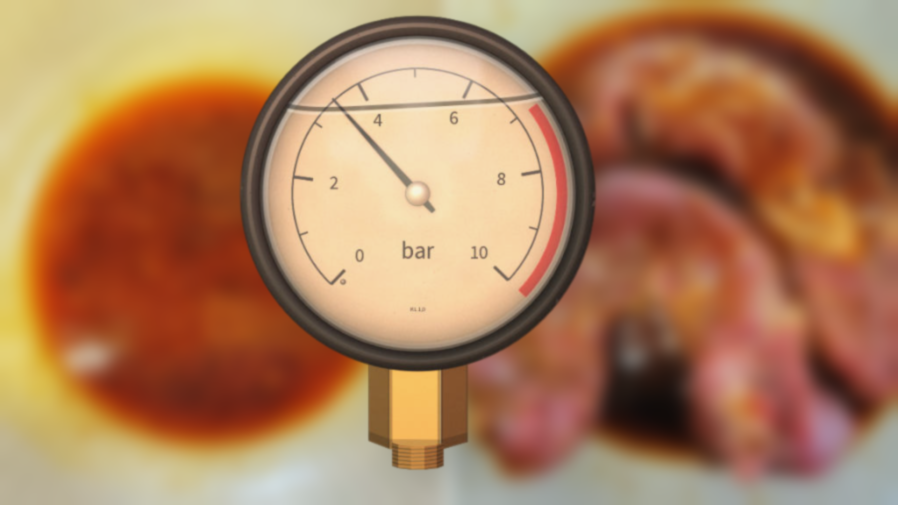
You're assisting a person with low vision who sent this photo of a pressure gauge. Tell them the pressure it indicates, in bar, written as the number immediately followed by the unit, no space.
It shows 3.5bar
